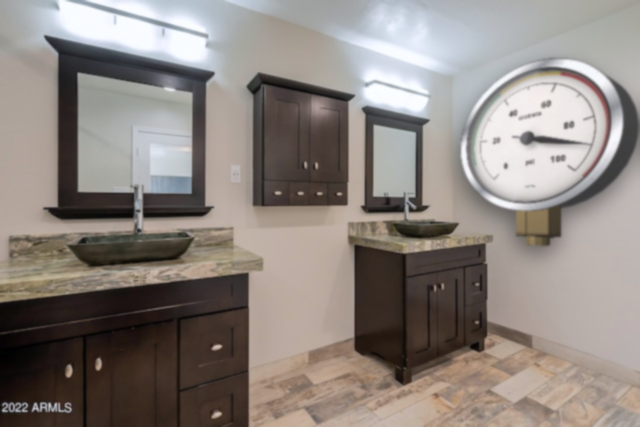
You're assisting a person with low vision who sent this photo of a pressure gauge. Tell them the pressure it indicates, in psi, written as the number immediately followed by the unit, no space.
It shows 90psi
